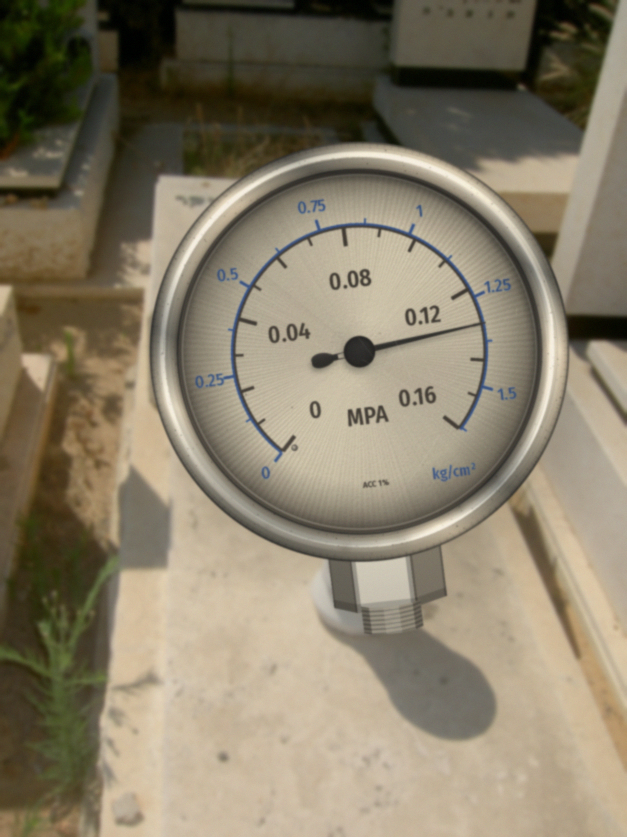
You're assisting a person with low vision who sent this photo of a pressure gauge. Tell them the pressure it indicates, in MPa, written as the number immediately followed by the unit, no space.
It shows 0.13MPa
